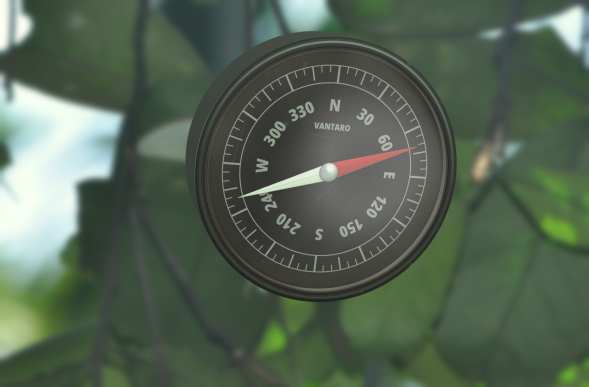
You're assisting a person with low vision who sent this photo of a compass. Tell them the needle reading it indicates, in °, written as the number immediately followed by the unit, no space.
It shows 70°
